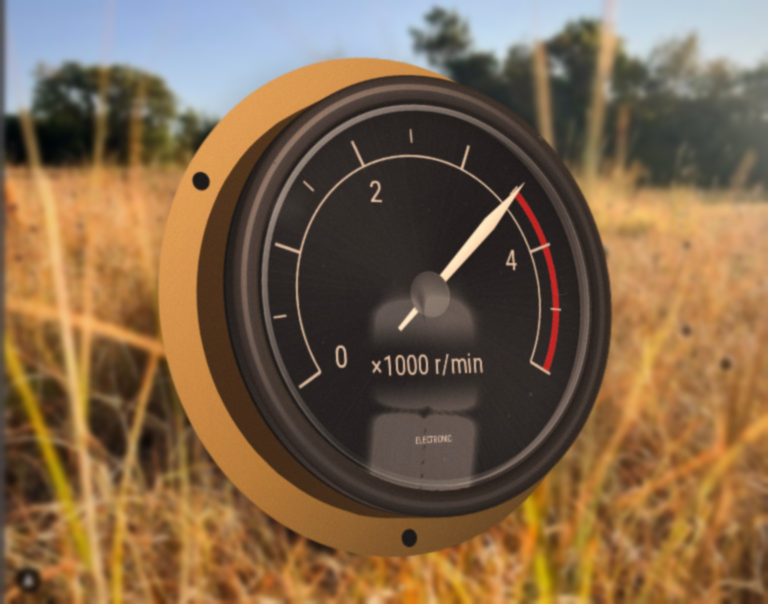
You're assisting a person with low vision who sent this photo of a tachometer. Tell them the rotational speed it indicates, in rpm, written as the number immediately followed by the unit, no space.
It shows 3500rpm
